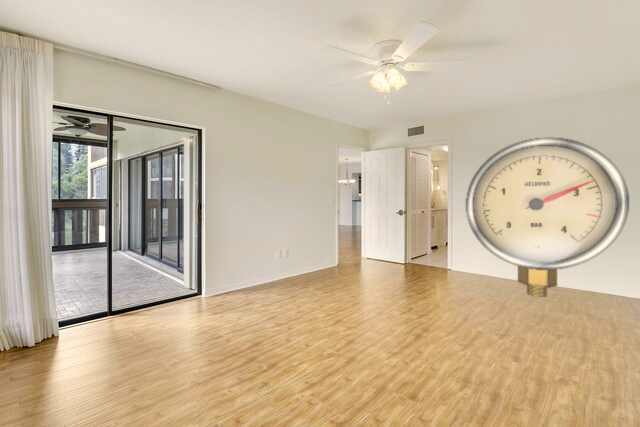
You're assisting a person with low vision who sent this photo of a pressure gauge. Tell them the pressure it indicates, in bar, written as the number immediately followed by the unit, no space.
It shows 2.9bar
